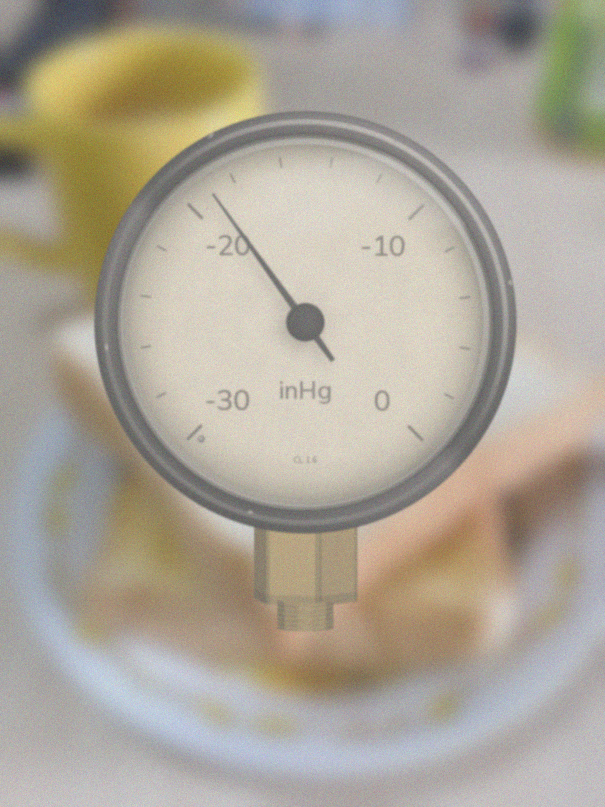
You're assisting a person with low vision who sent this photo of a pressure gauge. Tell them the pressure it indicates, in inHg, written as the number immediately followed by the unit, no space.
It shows -19inHg
